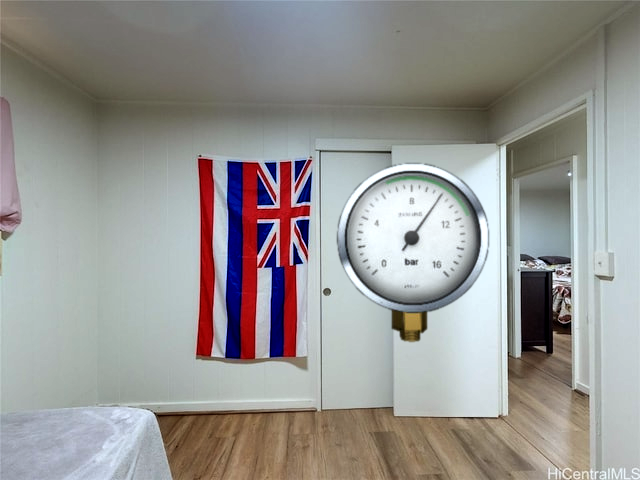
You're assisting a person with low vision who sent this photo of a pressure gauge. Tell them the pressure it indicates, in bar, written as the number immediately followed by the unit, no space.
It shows 10bar
